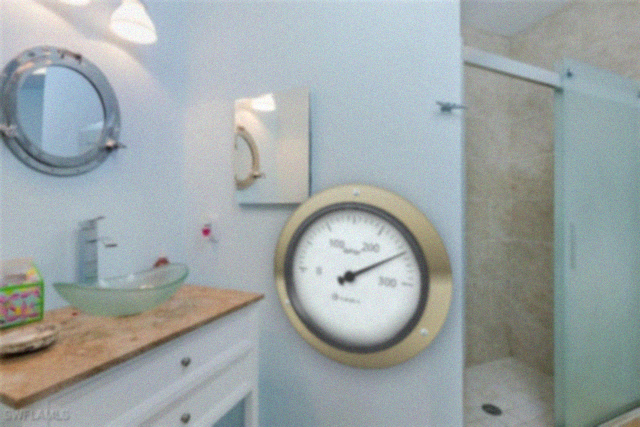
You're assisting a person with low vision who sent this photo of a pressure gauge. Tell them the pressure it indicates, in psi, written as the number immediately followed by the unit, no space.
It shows 250psi
